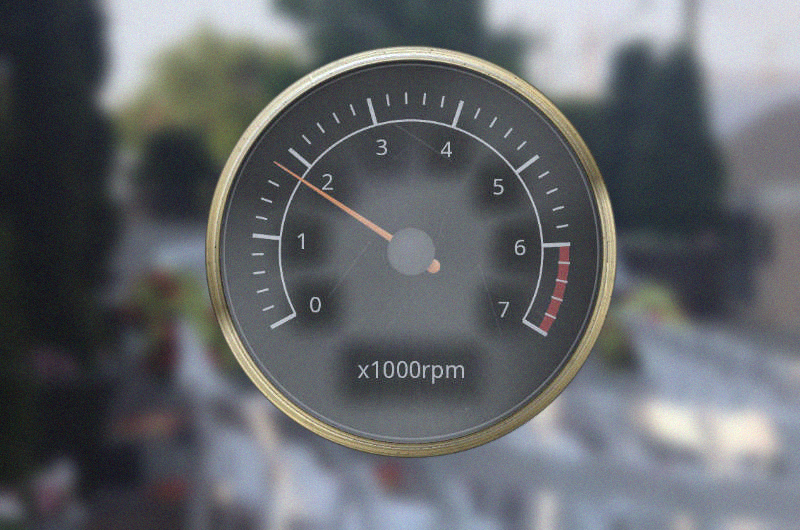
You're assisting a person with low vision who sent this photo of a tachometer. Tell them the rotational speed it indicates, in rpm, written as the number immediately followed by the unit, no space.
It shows 1800rpm
